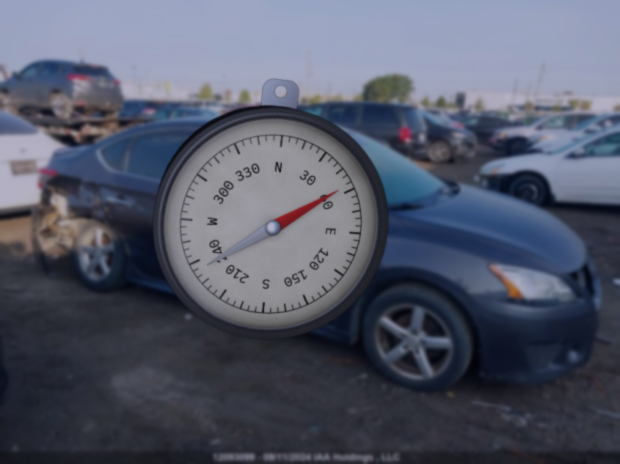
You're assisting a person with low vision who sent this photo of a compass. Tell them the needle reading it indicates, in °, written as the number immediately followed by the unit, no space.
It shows 55°
